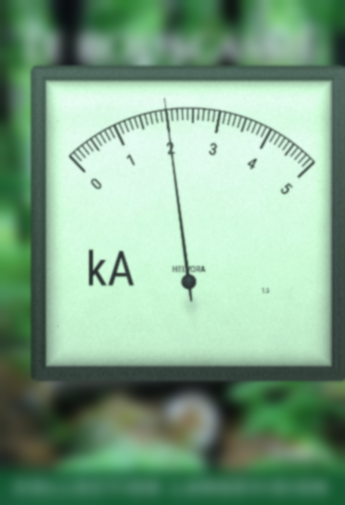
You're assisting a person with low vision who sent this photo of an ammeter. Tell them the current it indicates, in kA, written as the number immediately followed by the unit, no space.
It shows 2kA
